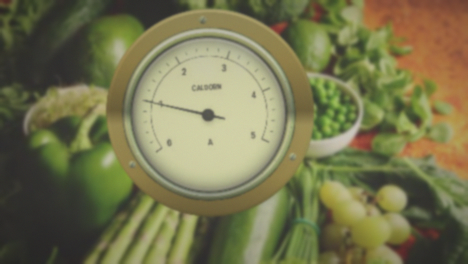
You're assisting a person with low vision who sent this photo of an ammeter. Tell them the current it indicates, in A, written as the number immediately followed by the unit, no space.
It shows 1A
